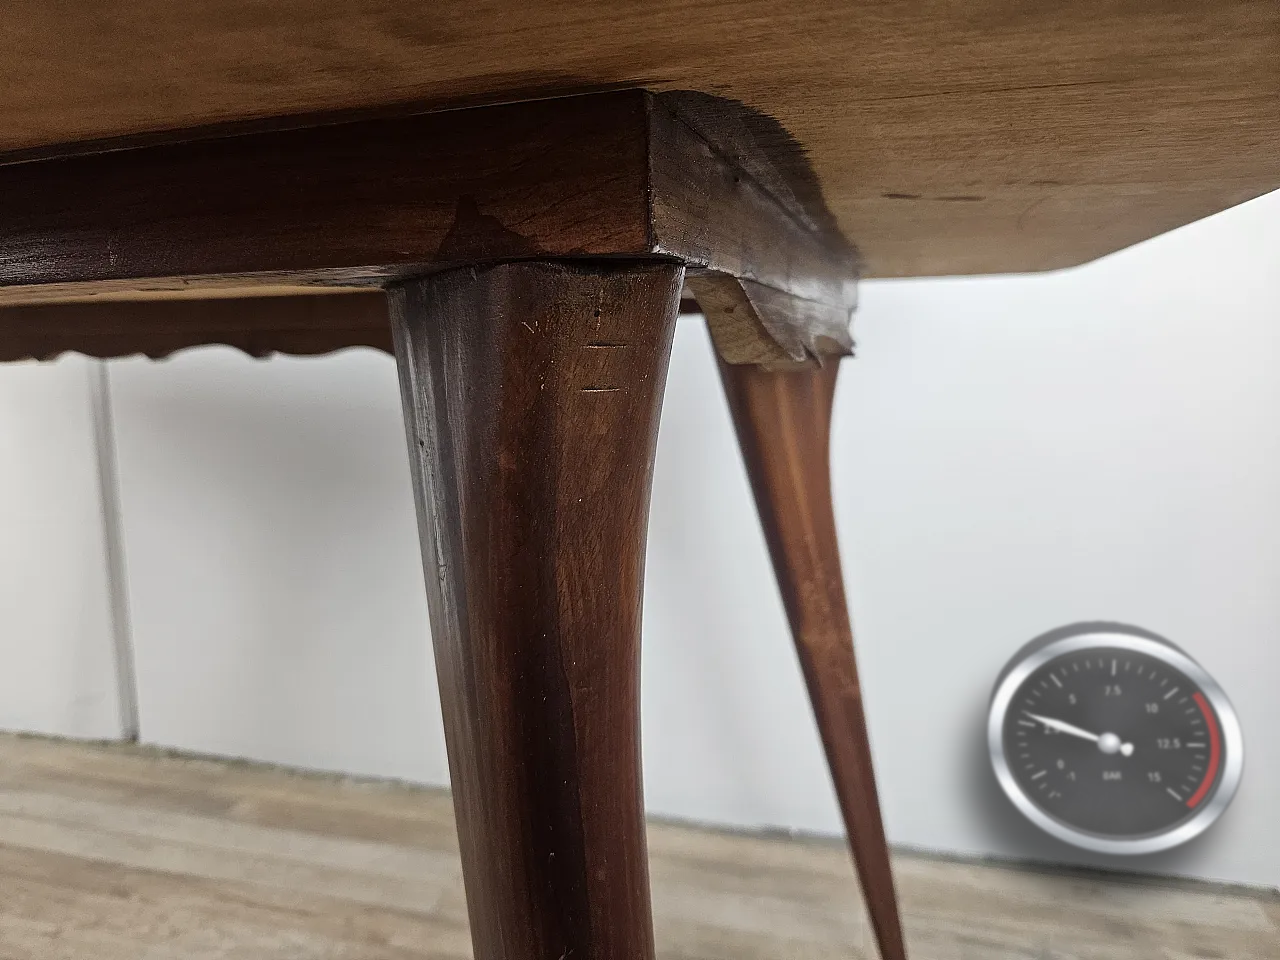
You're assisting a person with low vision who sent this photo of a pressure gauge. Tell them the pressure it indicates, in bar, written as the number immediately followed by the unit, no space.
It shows 3bar
